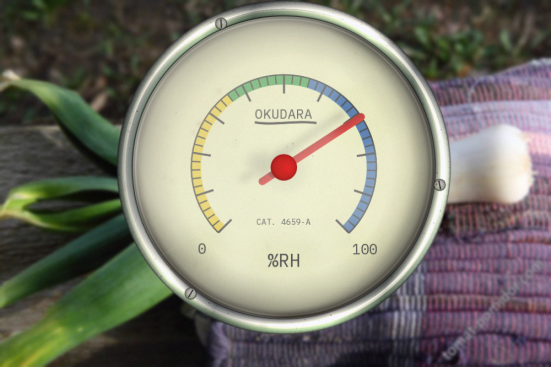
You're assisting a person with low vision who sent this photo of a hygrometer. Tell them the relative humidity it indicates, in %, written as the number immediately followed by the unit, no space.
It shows 71%
